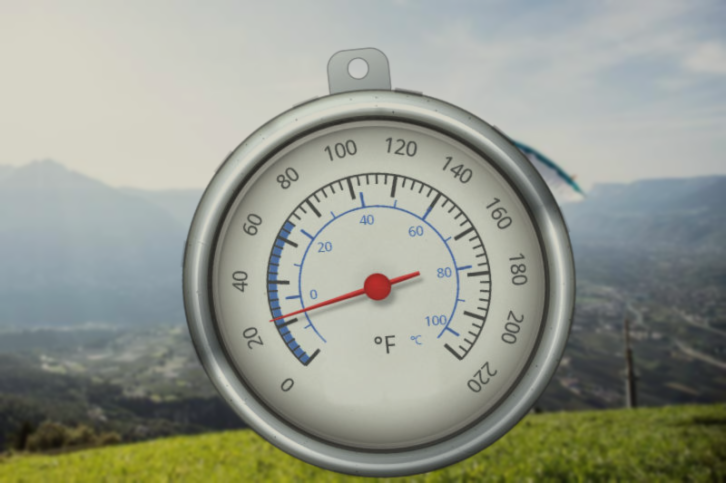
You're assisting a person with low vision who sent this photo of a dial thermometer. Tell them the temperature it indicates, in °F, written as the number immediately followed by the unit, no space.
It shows 24°F
